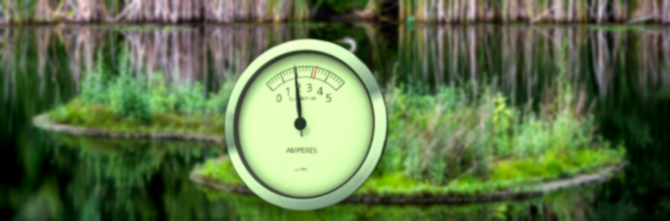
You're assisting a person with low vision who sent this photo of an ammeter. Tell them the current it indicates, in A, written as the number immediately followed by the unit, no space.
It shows 2A
